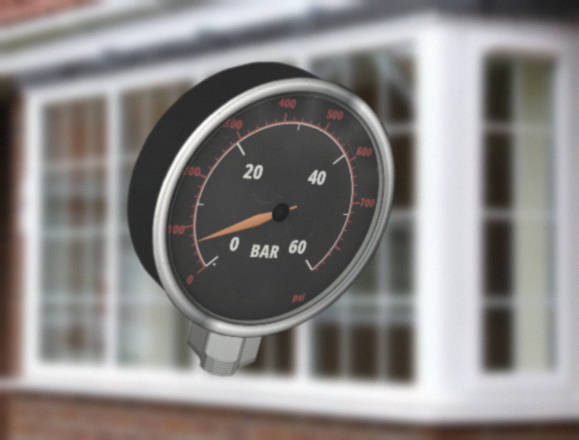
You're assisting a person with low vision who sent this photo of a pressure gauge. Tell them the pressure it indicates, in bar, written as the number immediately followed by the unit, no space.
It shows 5bar
